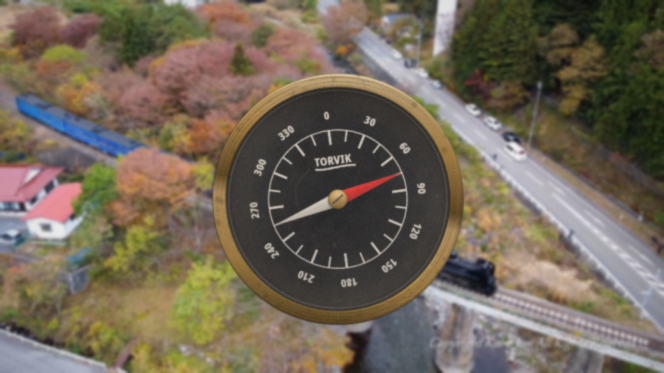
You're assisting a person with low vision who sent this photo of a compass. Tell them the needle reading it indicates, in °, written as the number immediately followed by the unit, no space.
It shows 75°
